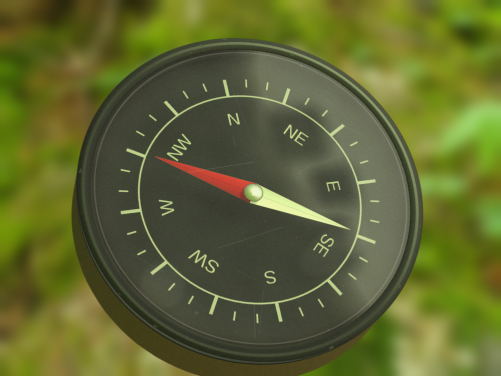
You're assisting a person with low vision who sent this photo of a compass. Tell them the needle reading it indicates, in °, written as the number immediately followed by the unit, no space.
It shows 300°
